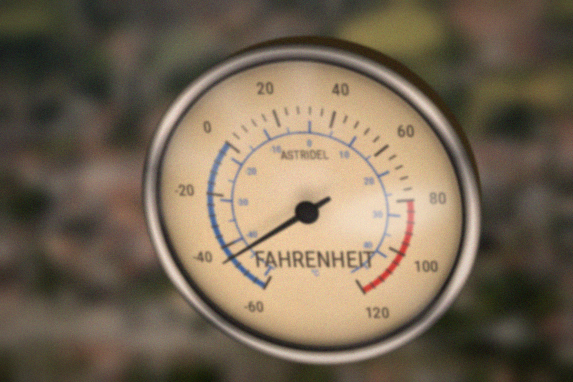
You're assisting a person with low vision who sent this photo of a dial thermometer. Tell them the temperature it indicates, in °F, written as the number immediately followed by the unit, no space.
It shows -44°F
